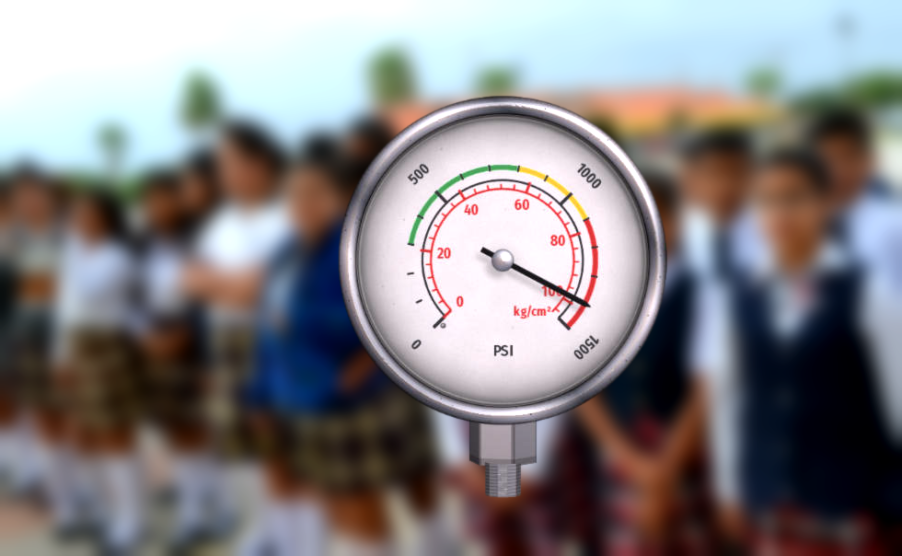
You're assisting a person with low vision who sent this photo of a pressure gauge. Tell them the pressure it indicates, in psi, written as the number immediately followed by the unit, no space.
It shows 1400psi
